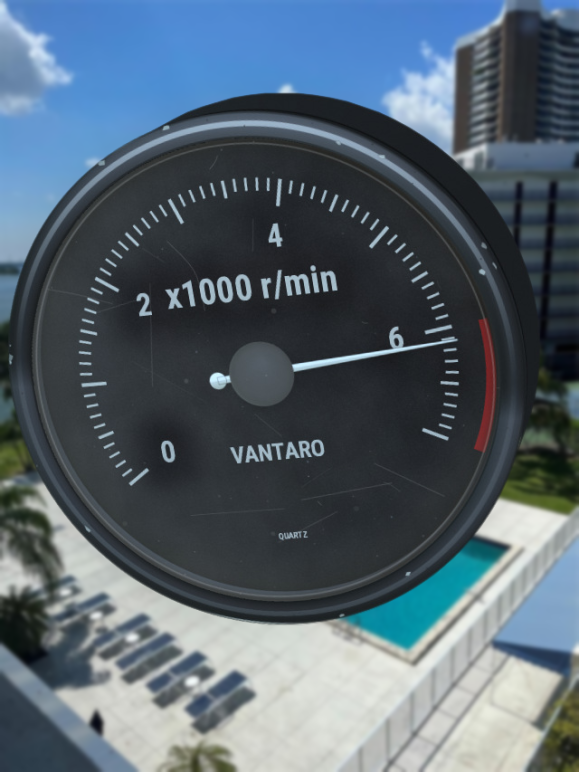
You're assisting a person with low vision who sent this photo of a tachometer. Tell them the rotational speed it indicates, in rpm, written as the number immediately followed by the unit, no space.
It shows 6100rpm
